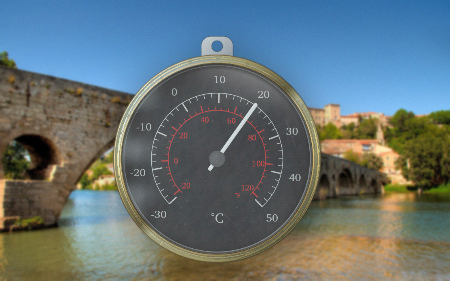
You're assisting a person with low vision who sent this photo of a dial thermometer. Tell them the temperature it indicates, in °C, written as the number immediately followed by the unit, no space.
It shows 20°C
